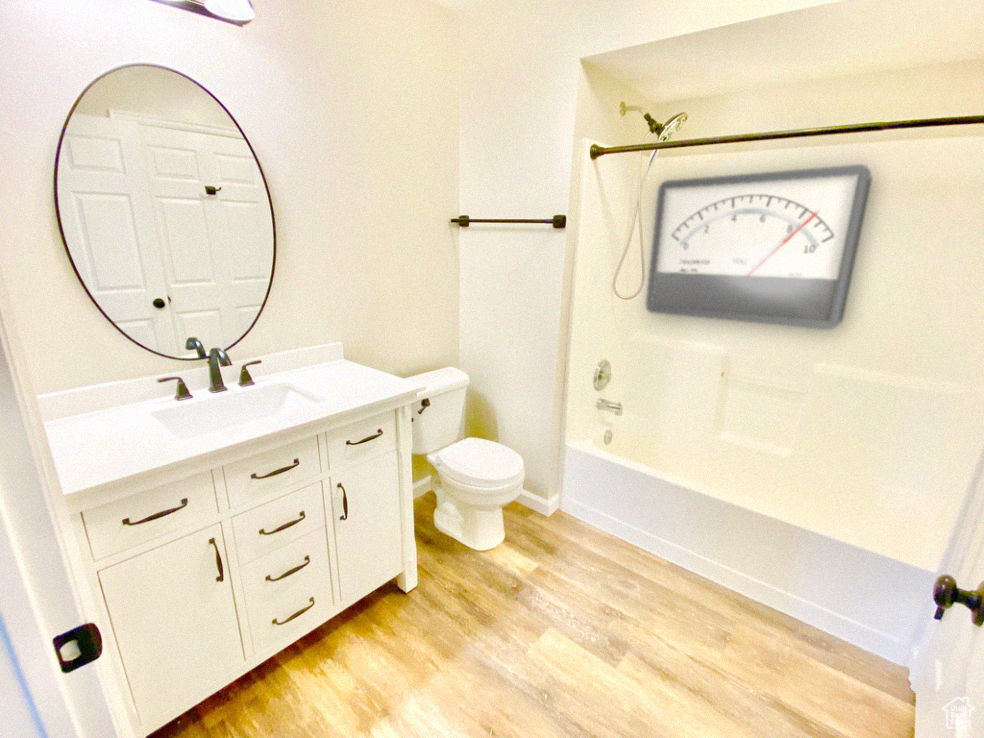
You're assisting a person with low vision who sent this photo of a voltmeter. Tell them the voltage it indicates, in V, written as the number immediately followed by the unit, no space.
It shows 8.5V
